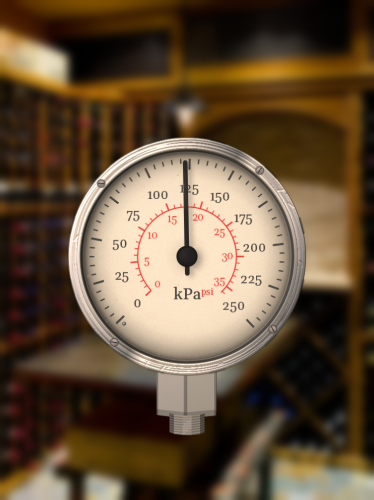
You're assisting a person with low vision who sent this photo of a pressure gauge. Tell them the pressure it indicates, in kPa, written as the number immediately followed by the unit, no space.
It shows 122.5kPa
